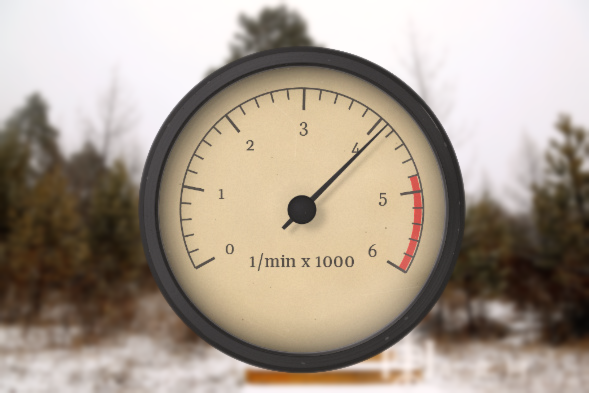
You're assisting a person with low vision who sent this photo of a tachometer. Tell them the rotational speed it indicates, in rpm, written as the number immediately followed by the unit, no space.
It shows 4100rpm
